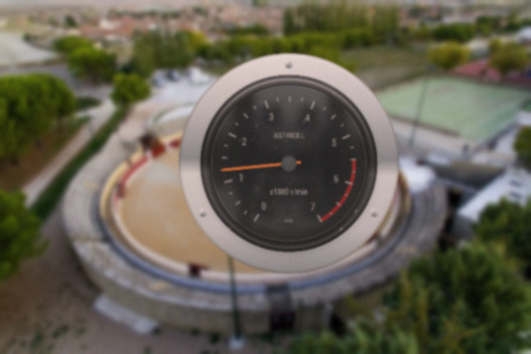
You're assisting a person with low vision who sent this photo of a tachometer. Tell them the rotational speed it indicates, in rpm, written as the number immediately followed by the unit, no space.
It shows 1250rpm
